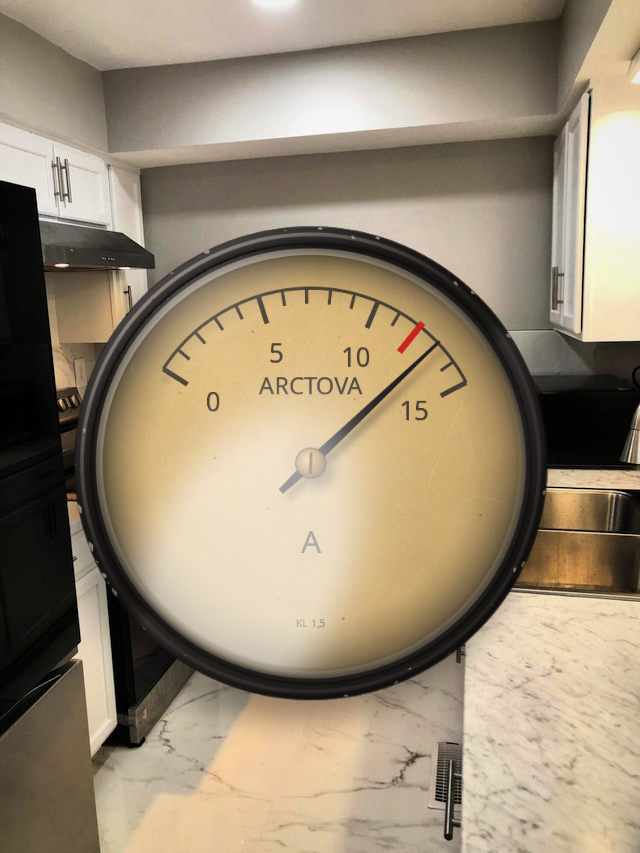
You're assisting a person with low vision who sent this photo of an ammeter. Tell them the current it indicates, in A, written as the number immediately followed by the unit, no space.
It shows 13A
